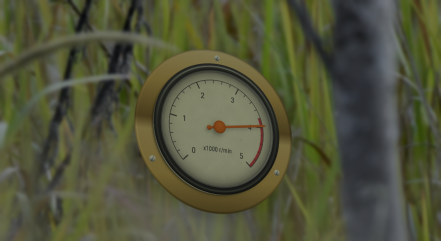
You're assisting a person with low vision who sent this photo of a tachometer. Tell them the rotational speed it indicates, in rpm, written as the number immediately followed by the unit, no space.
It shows 4000rpm
